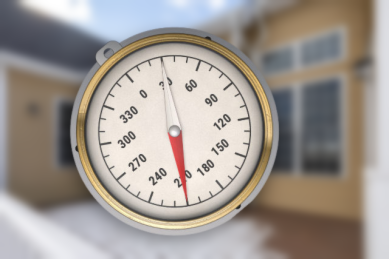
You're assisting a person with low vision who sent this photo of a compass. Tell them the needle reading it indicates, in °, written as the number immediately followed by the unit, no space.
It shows 210°
